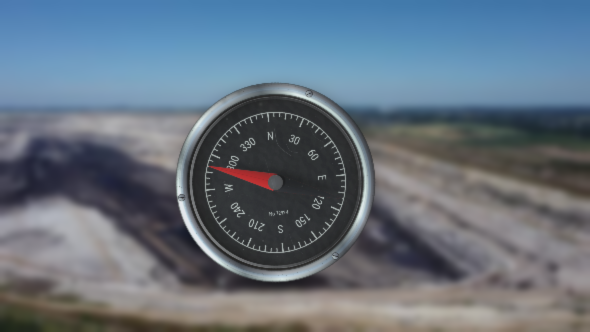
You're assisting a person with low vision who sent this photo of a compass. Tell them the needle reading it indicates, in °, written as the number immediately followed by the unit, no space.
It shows 290°
